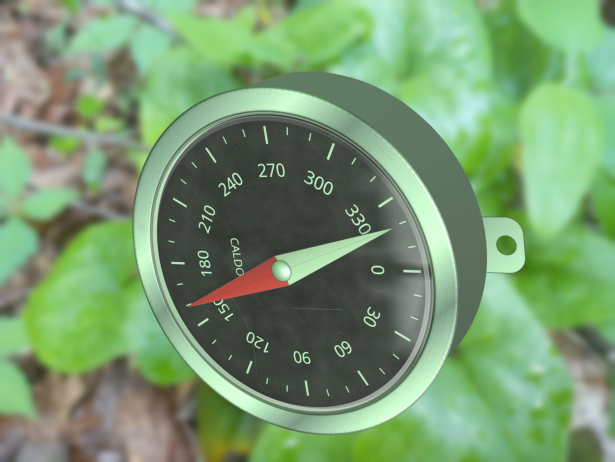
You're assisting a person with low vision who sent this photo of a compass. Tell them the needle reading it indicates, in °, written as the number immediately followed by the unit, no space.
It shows 160°
